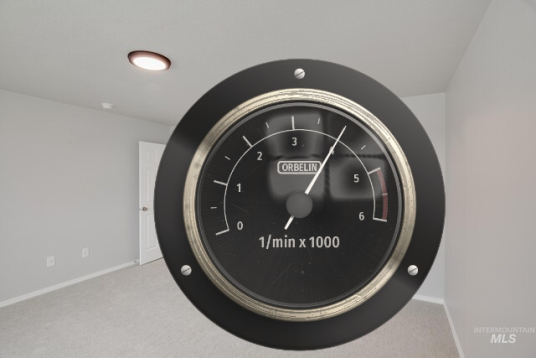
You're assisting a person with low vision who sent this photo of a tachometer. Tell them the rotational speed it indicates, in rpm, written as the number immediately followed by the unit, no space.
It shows 4000rpm
